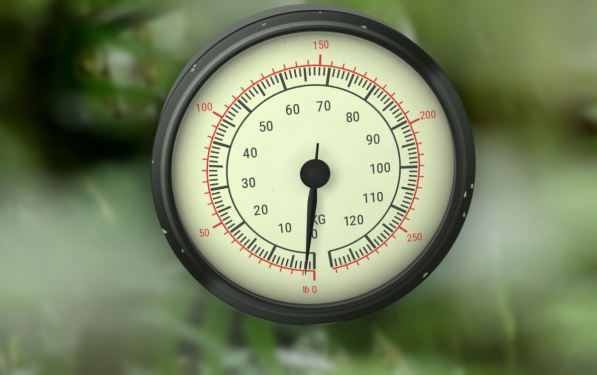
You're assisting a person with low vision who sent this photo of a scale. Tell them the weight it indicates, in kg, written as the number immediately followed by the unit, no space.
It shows 2kg
